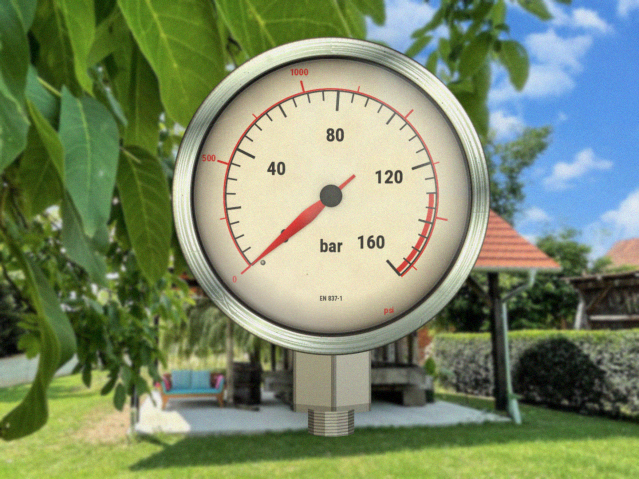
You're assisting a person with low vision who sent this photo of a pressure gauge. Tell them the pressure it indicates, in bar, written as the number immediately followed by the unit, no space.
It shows 0bar
